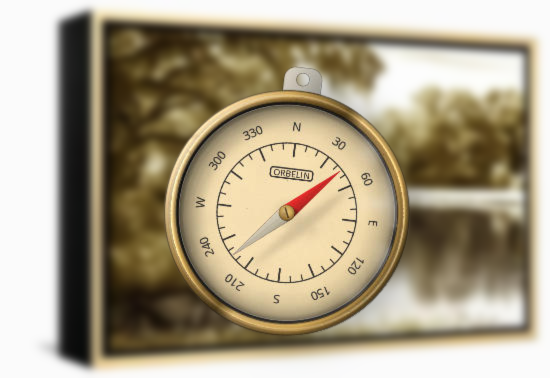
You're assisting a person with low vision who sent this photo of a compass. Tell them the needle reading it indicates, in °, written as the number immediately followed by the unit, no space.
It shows 45°
